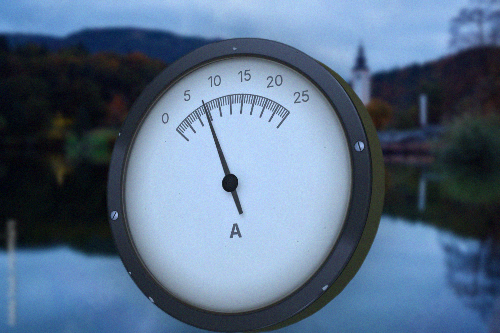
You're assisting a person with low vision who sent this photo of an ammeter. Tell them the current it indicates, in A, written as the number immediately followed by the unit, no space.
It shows 7.5A
